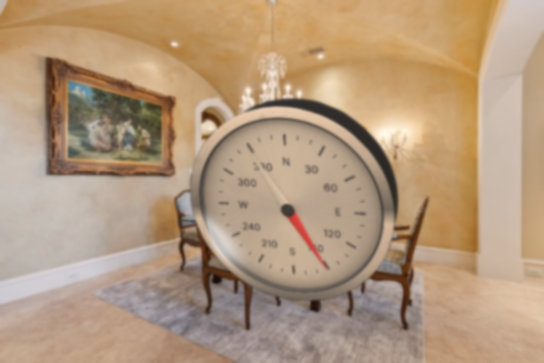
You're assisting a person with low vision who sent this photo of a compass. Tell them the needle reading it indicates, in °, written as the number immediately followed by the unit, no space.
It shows 150°
